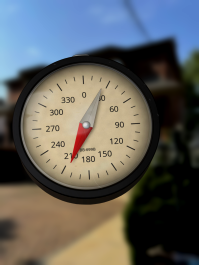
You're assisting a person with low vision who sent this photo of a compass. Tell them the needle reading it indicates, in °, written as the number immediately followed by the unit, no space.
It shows 205°
